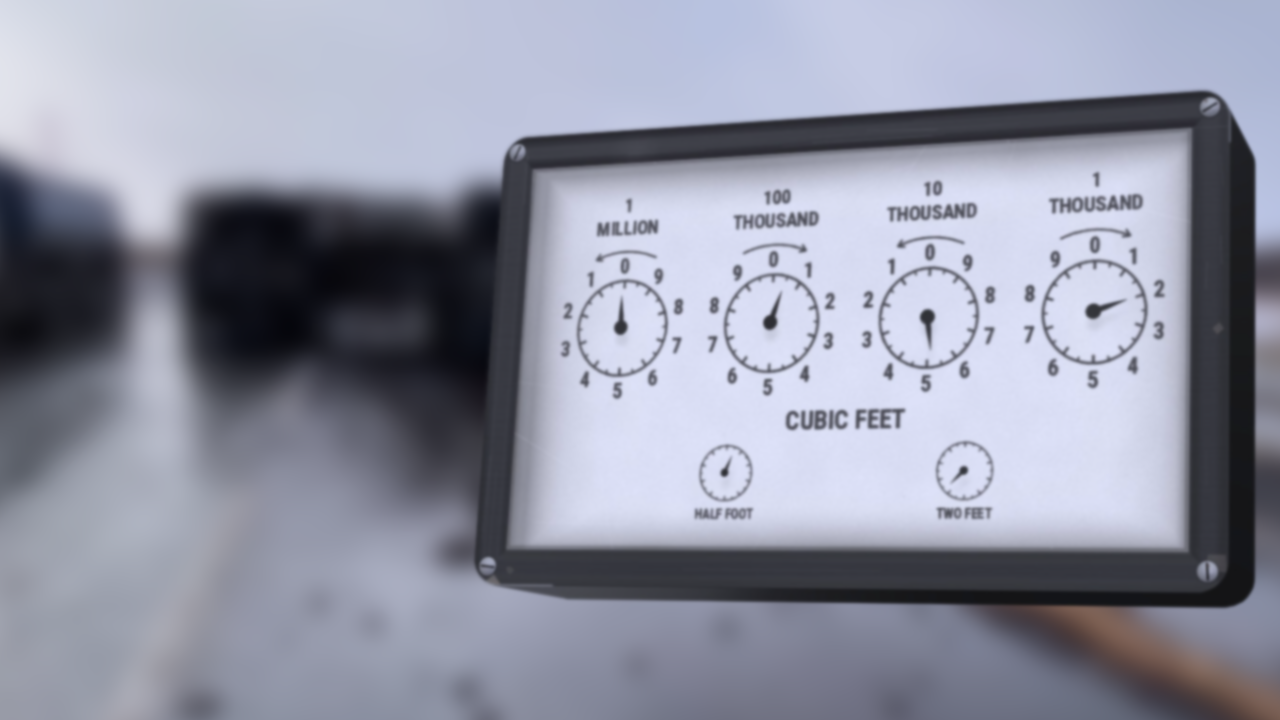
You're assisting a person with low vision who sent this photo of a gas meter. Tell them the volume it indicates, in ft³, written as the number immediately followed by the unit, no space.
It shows 5200ft³
